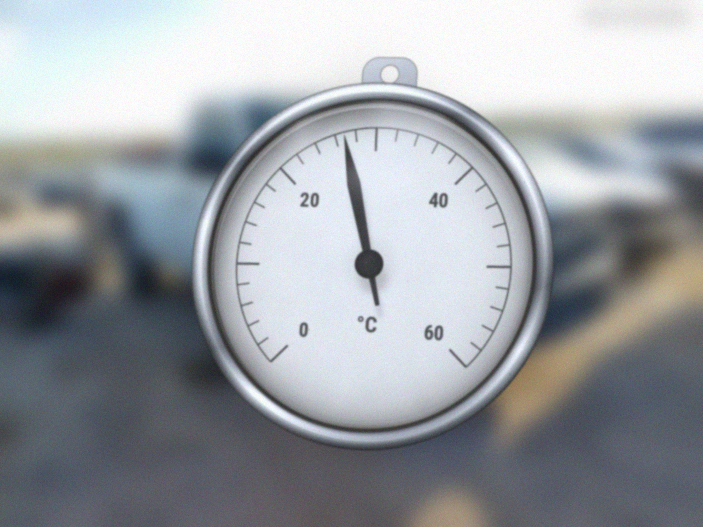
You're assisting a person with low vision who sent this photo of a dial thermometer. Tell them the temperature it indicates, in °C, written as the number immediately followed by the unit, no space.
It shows 27°C
